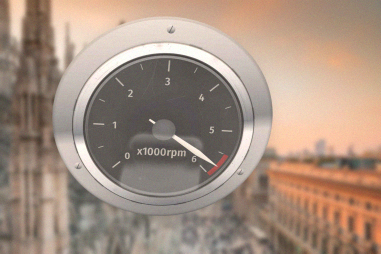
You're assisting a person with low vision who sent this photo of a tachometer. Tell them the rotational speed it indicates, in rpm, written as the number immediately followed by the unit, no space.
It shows 5750rpm
